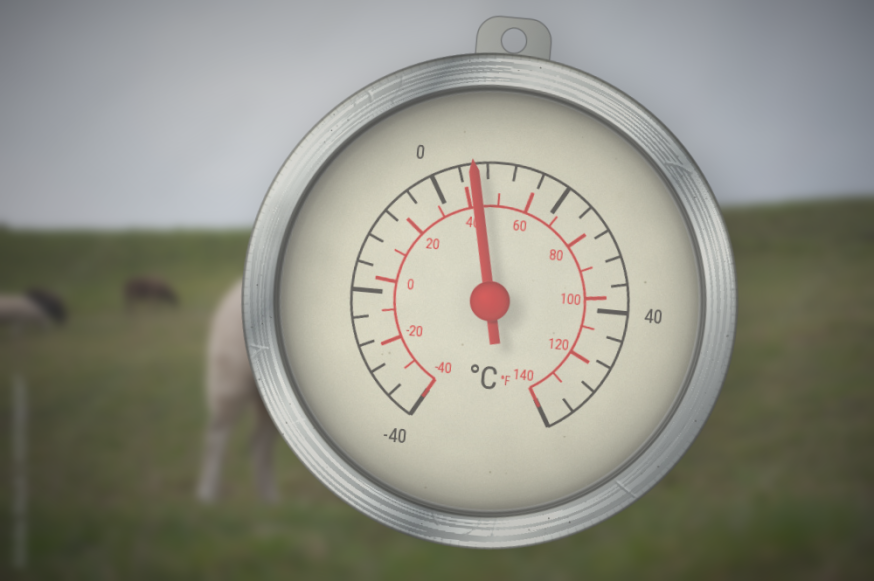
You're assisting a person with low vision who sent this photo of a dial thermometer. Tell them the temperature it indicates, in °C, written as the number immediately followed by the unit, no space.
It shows 6°C
